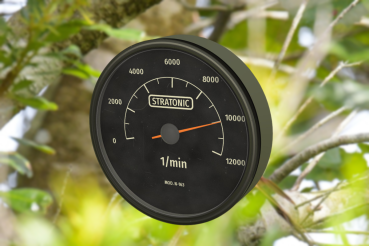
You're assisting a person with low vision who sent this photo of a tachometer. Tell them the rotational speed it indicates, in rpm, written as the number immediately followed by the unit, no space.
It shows 10000rpm
